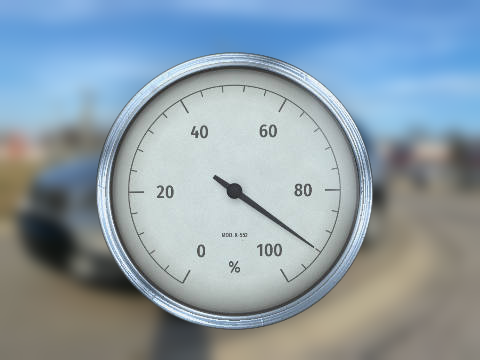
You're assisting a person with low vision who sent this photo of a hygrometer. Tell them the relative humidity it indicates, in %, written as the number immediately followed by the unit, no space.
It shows 92%
